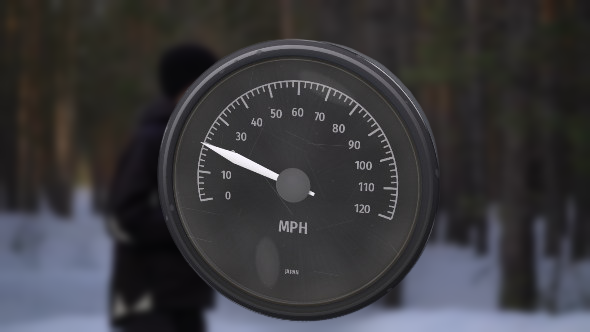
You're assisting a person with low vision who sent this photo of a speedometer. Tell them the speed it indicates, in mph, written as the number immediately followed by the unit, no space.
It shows 20mph
